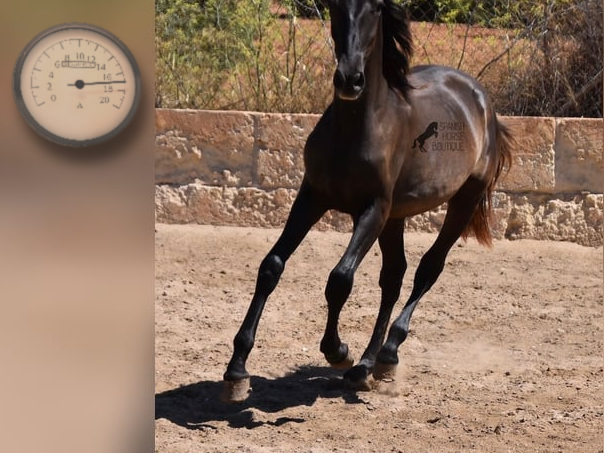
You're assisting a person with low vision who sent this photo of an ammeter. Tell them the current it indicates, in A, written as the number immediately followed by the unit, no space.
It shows 17A
